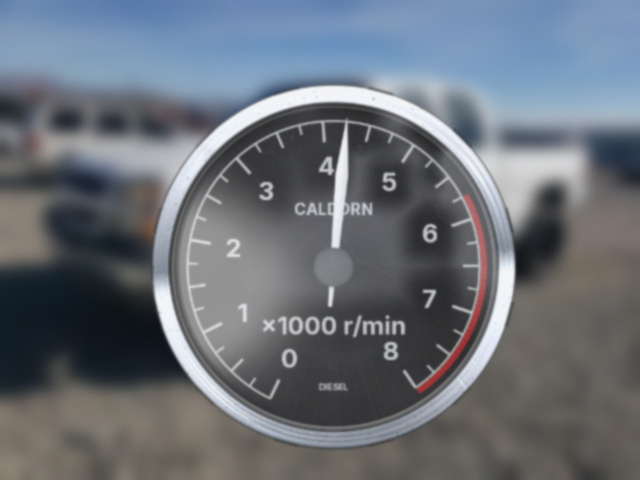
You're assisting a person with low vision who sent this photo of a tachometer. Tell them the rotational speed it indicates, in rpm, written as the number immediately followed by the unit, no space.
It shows 4250rpm
